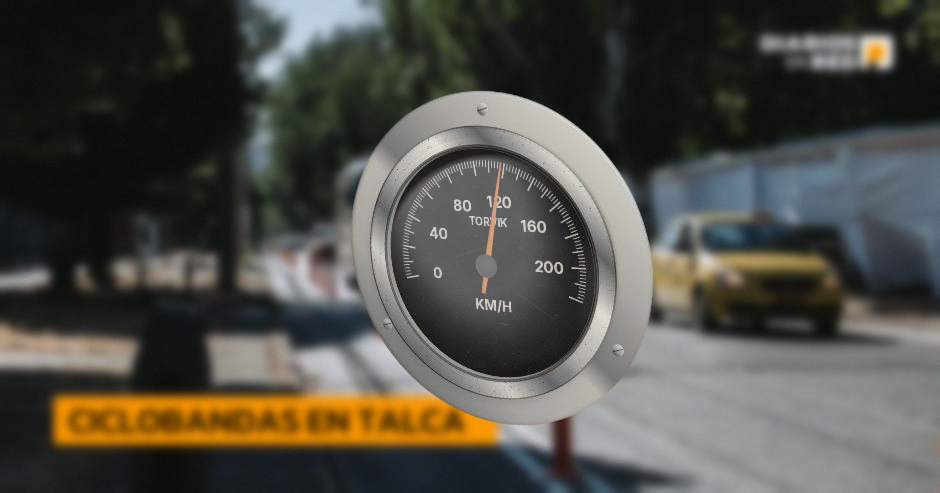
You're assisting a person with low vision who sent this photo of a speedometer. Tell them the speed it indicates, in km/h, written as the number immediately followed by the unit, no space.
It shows 120km/h
